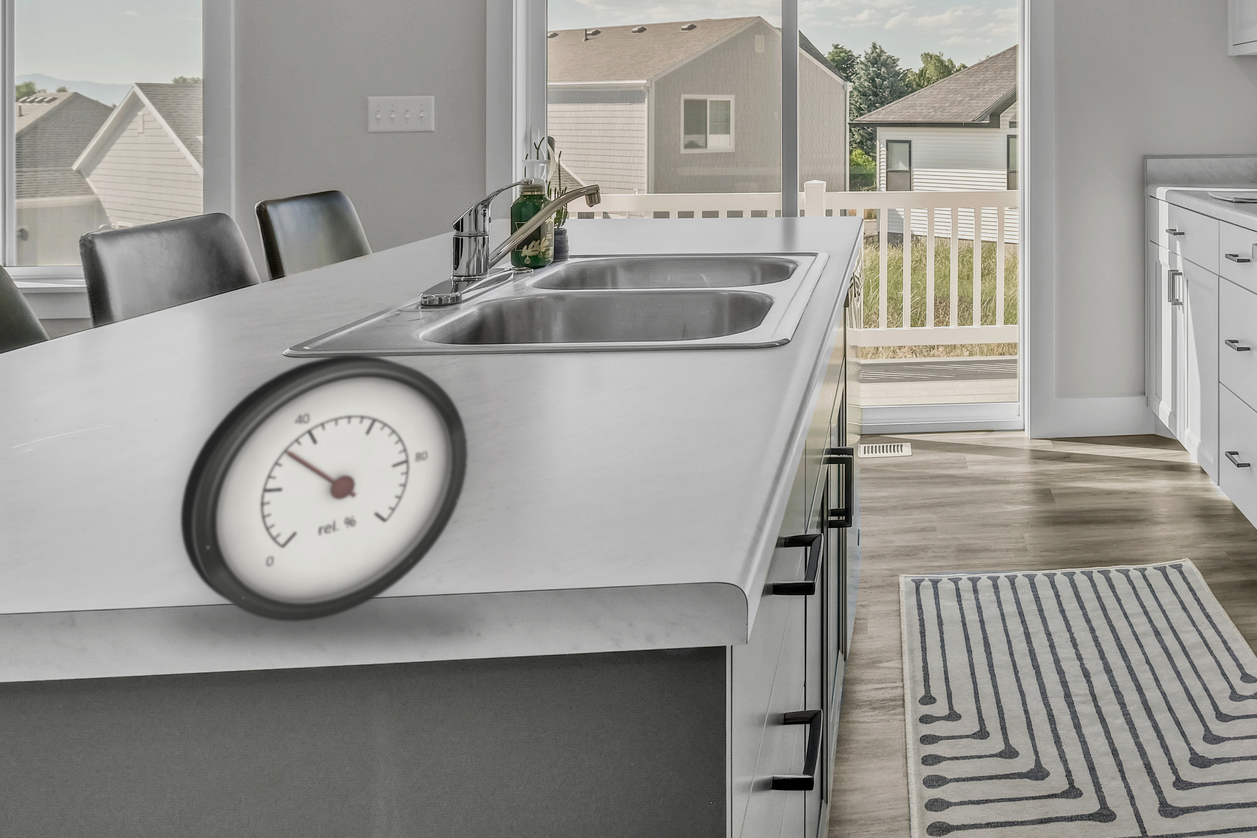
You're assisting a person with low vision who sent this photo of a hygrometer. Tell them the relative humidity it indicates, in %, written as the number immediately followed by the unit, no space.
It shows 32%
